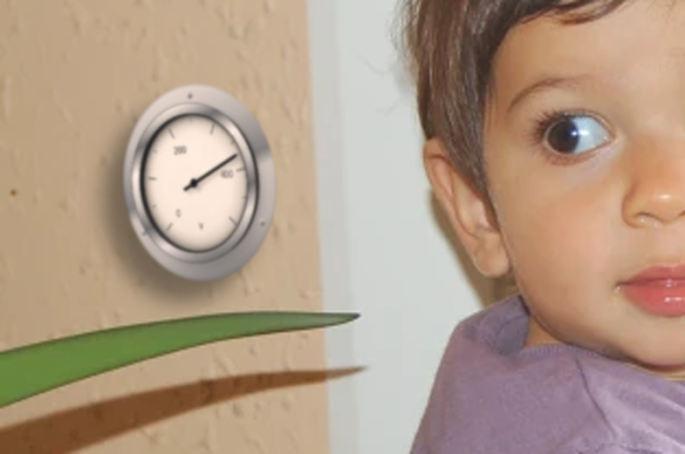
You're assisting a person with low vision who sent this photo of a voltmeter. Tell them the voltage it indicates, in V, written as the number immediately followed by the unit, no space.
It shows 375V
